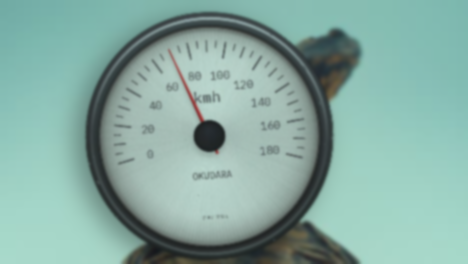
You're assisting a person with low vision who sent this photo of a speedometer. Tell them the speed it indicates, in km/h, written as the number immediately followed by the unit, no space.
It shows 70km/h
